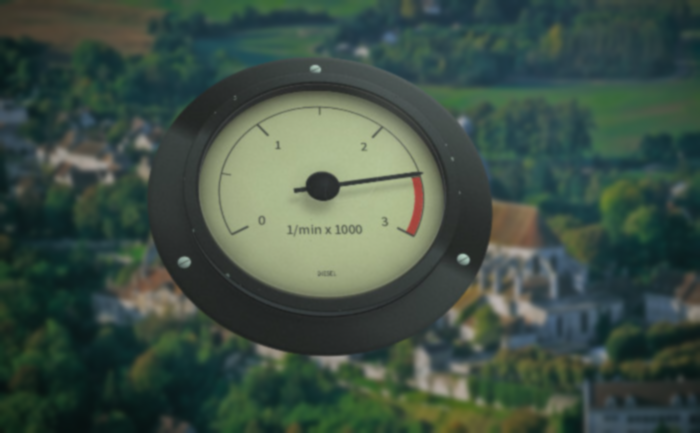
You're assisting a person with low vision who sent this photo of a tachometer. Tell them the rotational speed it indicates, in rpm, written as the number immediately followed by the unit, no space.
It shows 2500rpm
